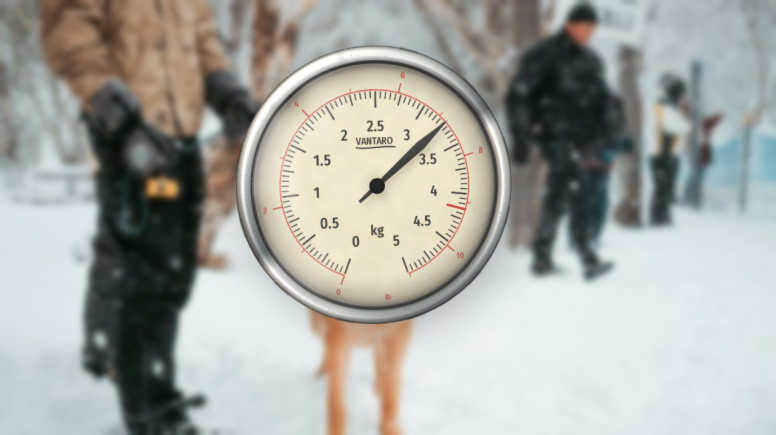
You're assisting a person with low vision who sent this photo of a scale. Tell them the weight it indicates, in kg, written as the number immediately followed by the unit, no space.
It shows 3.25kg
